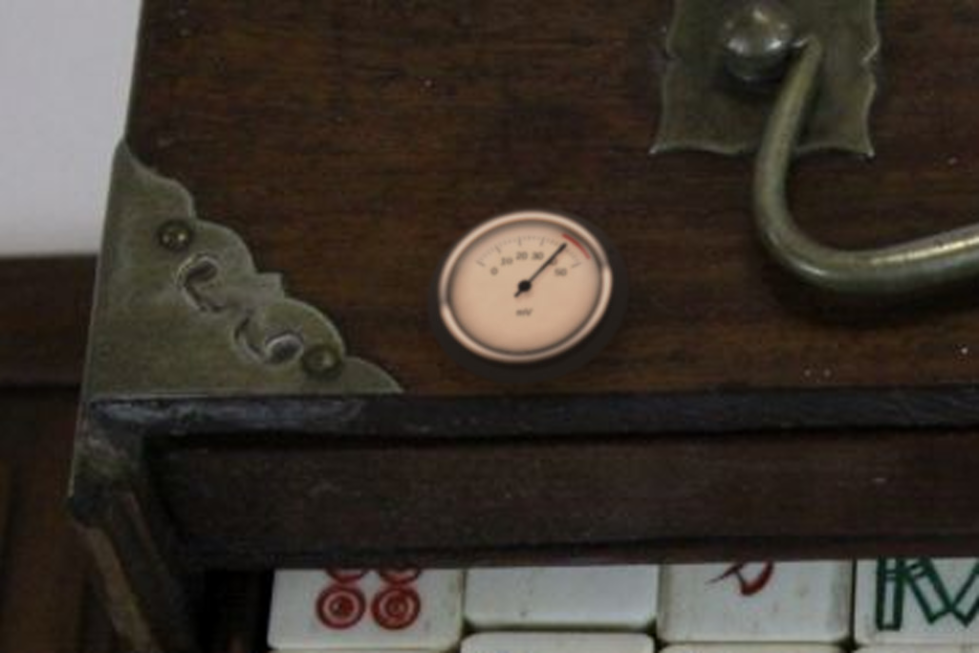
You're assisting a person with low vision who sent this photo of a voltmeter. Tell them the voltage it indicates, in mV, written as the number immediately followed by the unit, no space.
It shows 40mV
